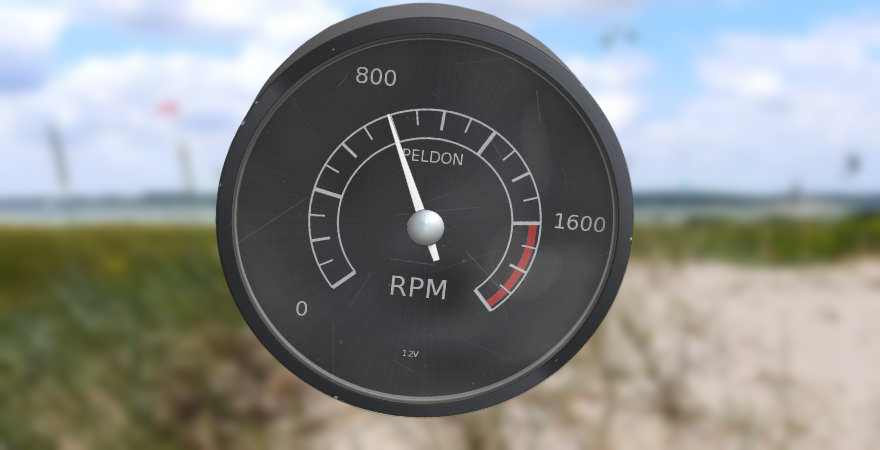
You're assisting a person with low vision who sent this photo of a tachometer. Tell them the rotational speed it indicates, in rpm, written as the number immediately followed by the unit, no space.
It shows 800rpm
